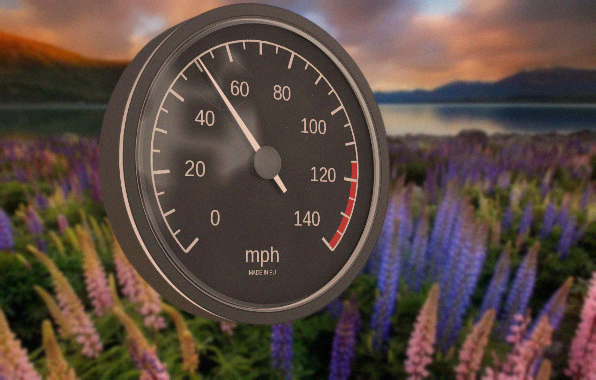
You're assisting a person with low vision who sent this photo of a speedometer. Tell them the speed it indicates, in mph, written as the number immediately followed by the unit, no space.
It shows 50mph
